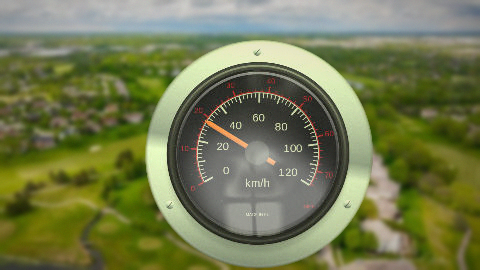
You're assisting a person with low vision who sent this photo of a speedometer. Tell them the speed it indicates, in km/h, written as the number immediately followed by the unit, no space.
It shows 30km/h
